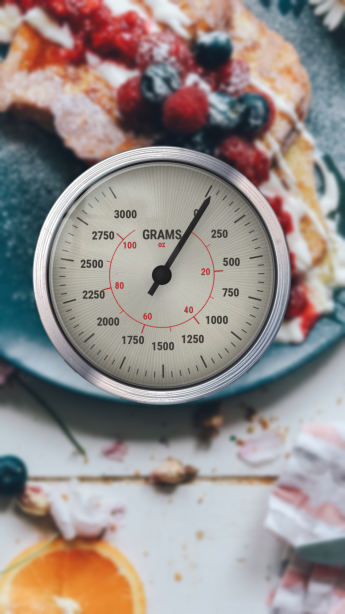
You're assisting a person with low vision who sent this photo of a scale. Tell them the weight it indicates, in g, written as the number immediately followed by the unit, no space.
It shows 25g
